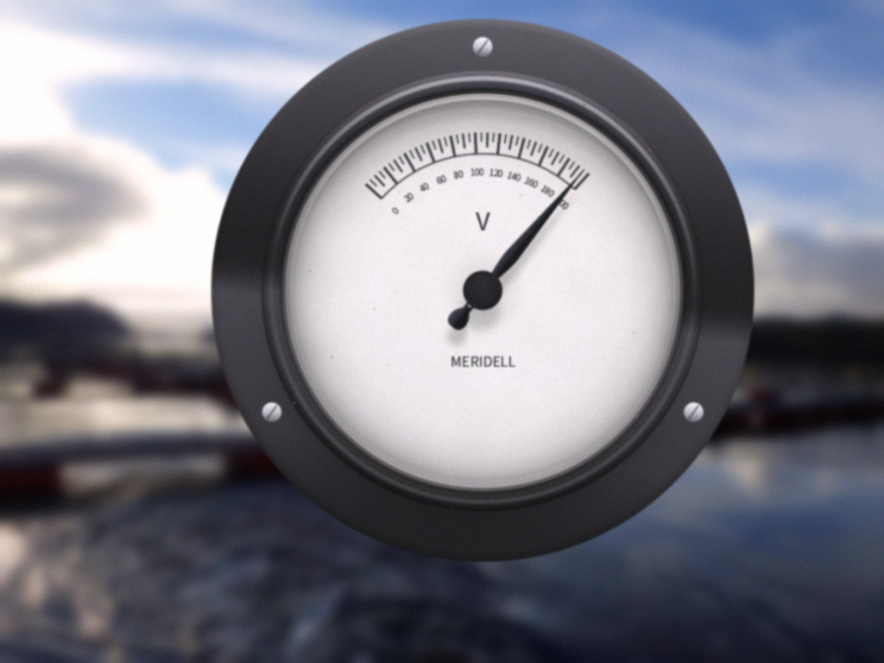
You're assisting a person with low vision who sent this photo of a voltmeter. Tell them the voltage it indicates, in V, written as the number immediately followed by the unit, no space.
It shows 195V
